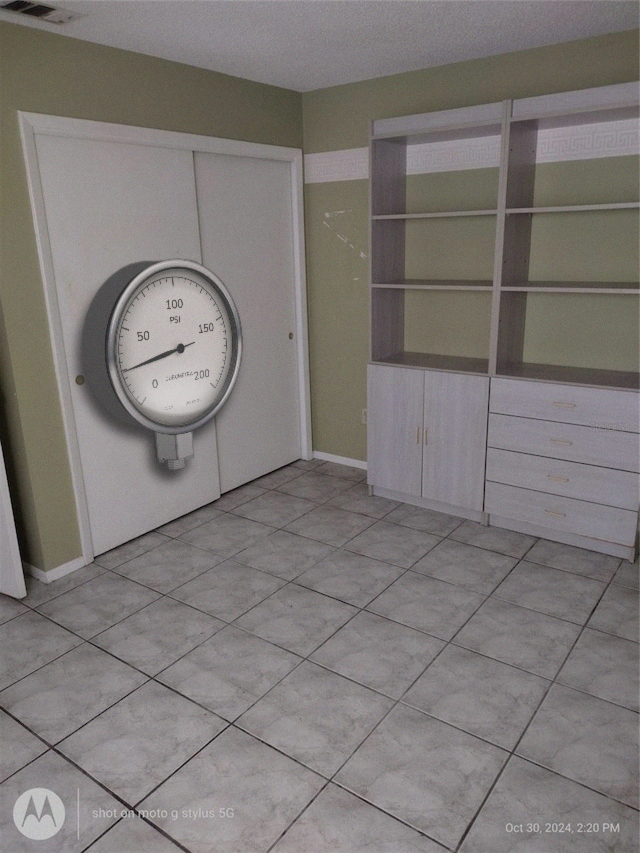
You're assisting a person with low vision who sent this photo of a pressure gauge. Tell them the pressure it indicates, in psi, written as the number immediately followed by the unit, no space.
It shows 25psi
